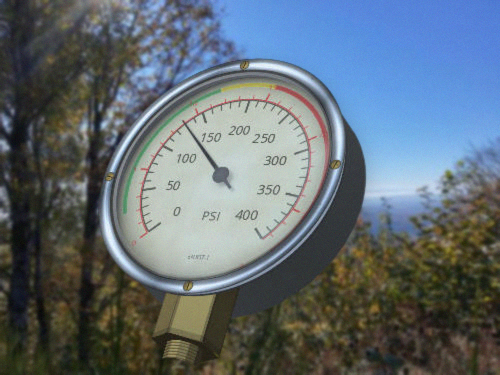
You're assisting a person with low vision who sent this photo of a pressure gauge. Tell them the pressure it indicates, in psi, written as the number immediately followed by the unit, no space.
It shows 130psi
